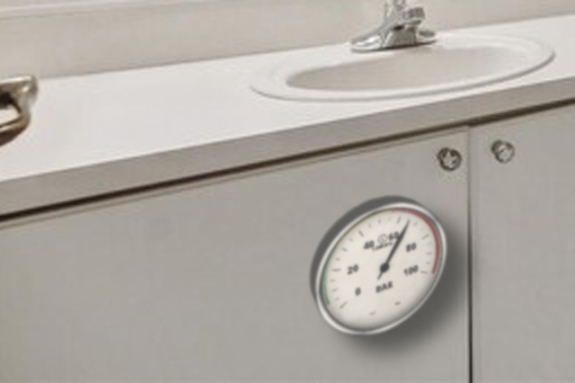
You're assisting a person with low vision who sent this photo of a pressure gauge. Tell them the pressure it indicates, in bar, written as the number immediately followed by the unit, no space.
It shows 65bar
